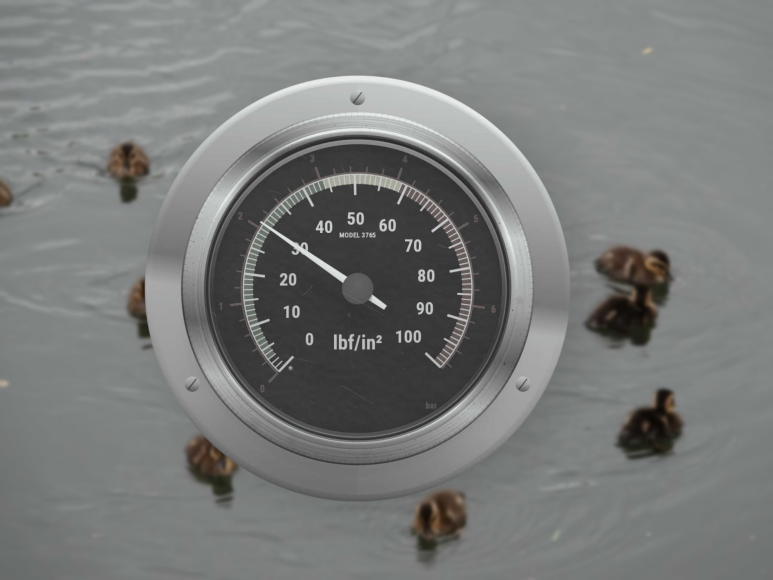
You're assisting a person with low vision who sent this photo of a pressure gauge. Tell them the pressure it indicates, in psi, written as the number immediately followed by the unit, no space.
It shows 30psi
